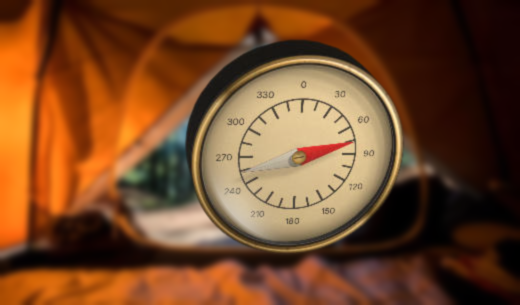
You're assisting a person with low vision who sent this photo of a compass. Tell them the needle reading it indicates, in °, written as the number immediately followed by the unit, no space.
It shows 75°
